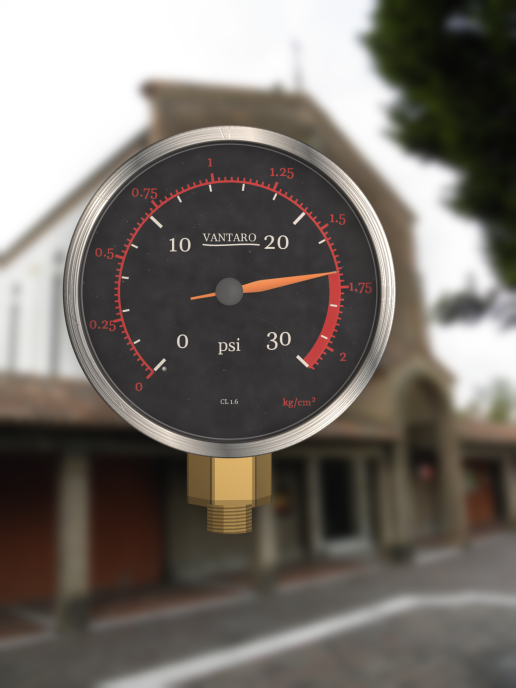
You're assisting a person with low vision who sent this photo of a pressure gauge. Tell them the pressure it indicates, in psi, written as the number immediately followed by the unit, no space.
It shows 24psi
